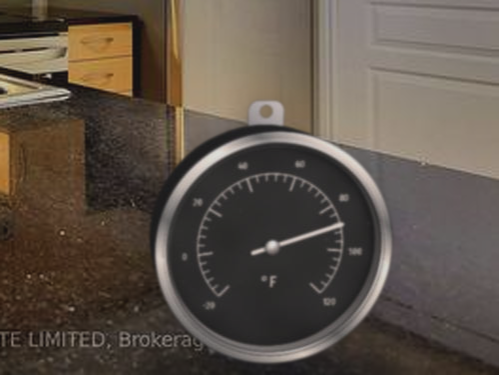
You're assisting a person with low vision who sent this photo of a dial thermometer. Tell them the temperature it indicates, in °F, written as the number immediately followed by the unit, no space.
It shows 88°F
